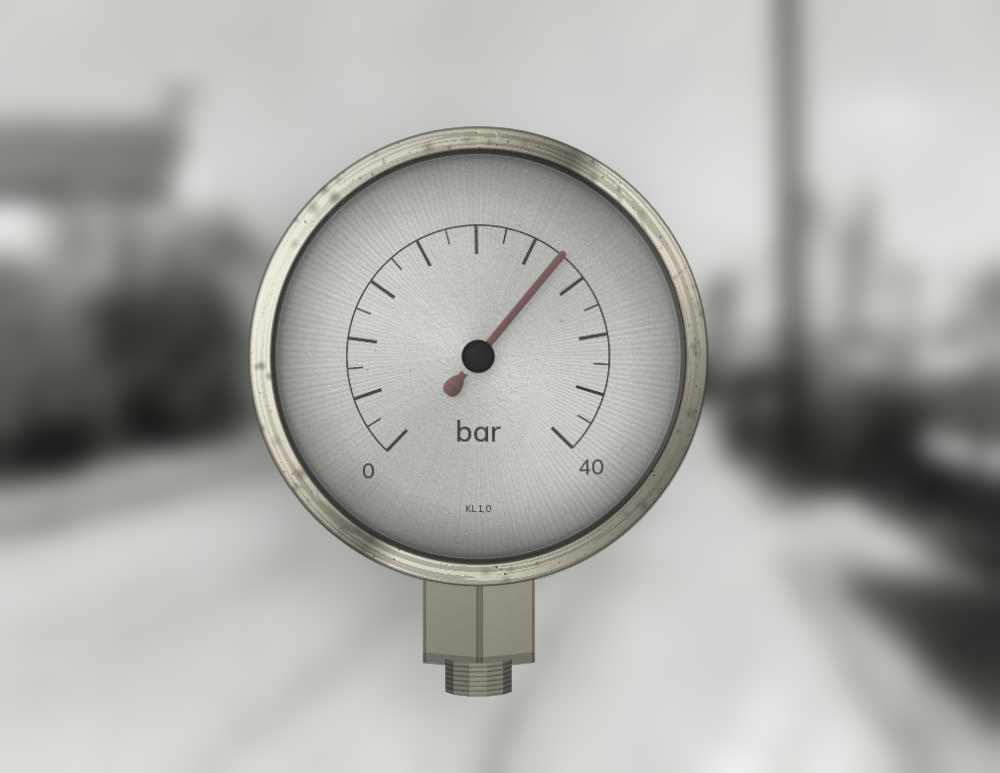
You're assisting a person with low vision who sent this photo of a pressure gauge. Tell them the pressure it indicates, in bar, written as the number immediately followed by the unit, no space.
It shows 26bar
